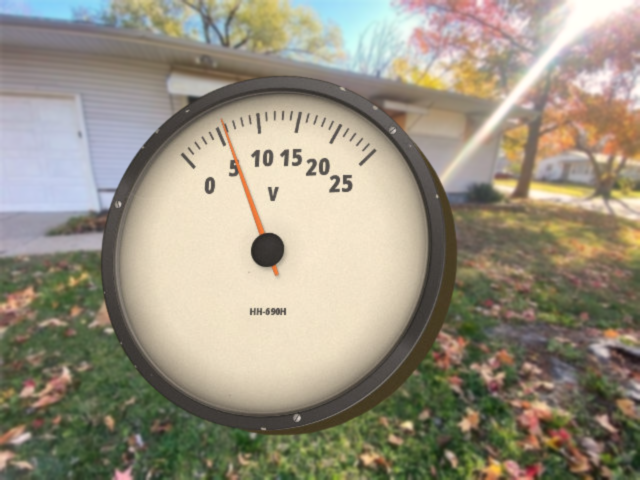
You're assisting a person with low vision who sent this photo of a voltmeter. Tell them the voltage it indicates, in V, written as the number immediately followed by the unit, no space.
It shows 6V
